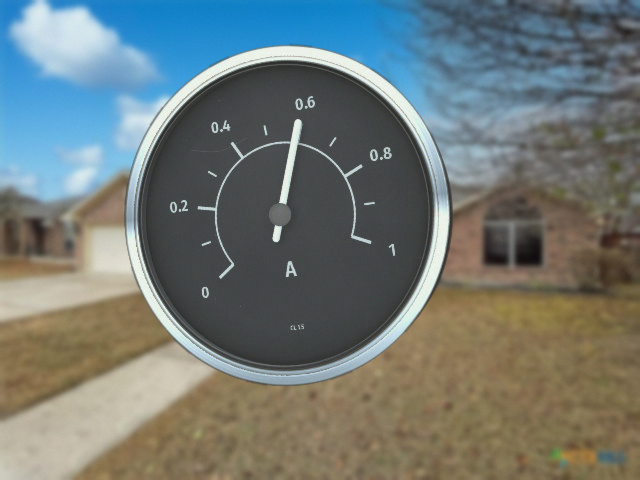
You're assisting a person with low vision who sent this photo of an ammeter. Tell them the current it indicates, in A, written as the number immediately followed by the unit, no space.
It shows 0.6A
